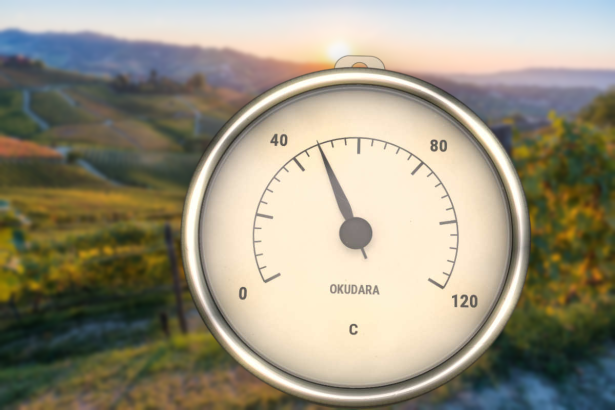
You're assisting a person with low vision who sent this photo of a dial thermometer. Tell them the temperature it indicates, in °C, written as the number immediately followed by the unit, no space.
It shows 48°C
